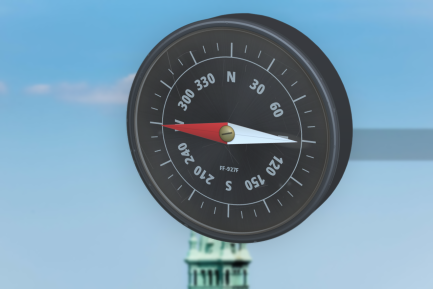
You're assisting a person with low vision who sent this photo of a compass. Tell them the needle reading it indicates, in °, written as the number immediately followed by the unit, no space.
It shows 270°
